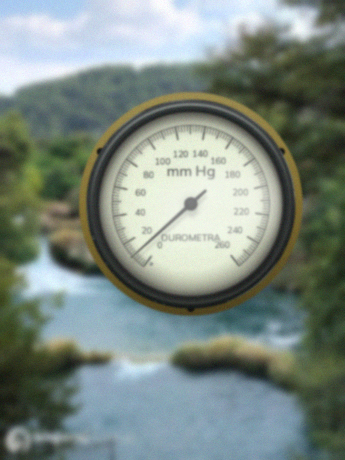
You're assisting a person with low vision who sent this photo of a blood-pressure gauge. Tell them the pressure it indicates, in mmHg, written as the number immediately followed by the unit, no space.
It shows 10mmHg
